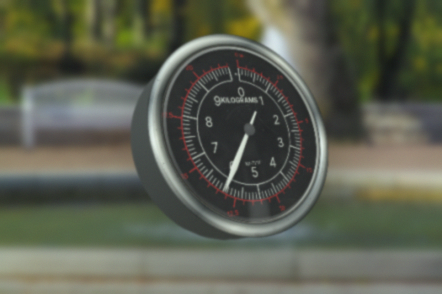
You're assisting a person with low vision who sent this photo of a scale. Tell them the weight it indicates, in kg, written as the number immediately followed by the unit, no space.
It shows 6kg
